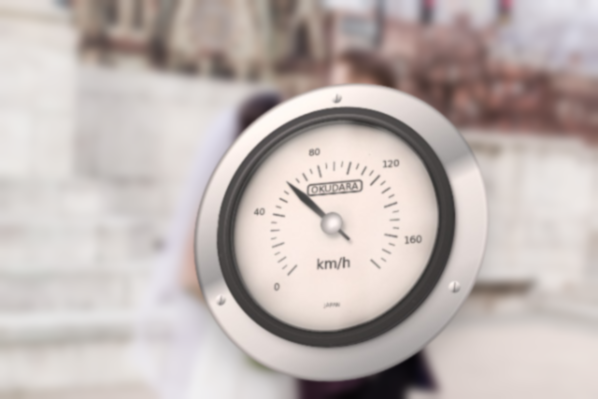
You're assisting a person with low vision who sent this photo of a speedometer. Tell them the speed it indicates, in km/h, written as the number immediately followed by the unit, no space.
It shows 60km/h
